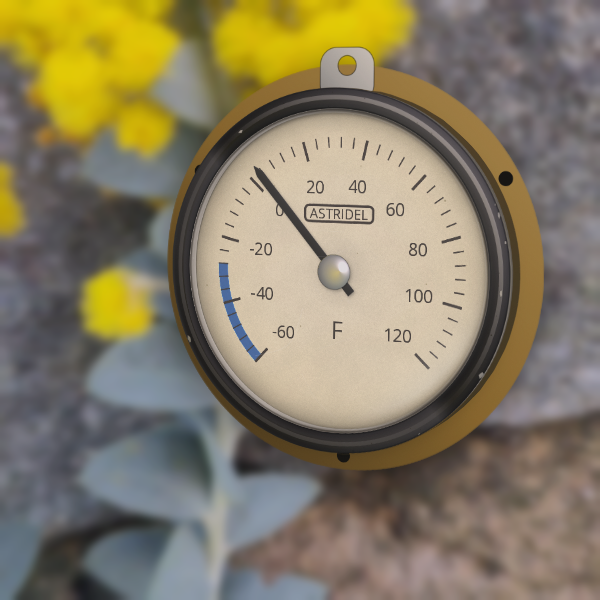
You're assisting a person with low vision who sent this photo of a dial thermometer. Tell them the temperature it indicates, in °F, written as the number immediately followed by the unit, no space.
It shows 4°F
